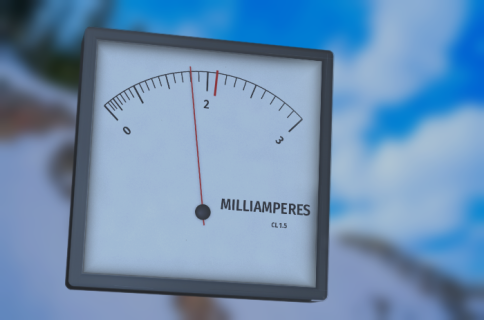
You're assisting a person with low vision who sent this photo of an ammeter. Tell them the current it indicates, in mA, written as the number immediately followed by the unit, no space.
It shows 1.8mA
